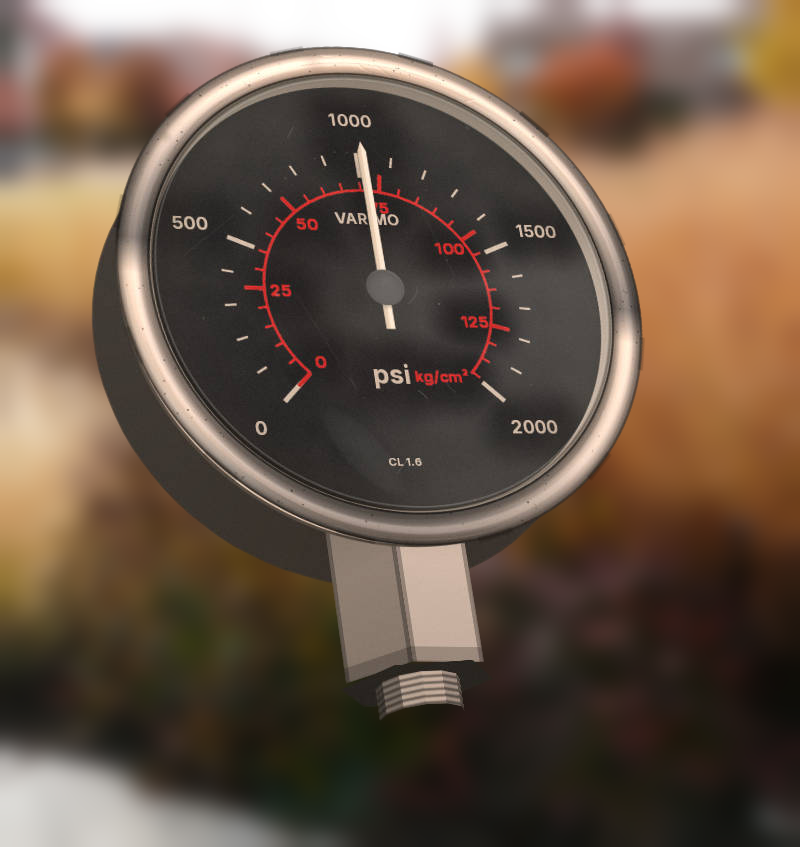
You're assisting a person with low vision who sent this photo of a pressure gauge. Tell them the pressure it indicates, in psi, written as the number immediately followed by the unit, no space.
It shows 1000psi
